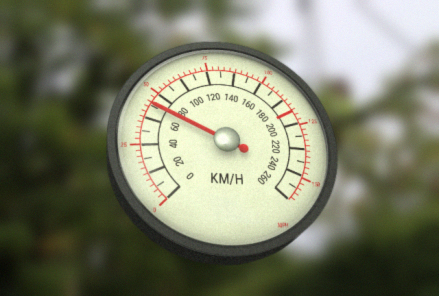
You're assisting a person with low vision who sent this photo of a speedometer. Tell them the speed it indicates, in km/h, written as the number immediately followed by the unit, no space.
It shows 70km/h
